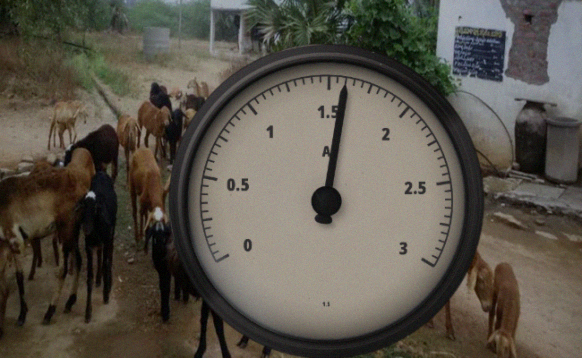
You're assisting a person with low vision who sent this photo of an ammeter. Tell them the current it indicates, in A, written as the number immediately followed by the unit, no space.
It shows 1.6A
